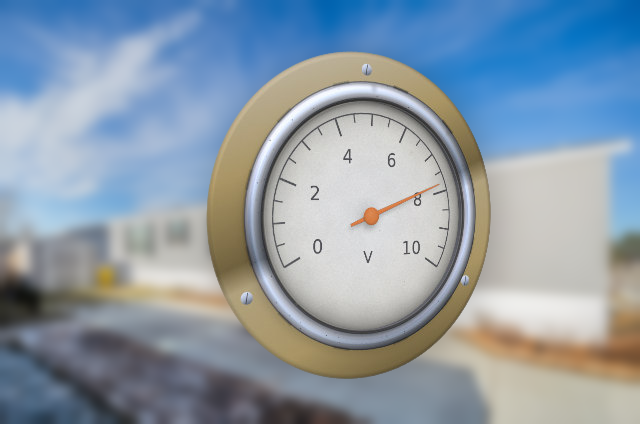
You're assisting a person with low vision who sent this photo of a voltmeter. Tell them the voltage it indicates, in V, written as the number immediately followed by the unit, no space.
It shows 7.75V
